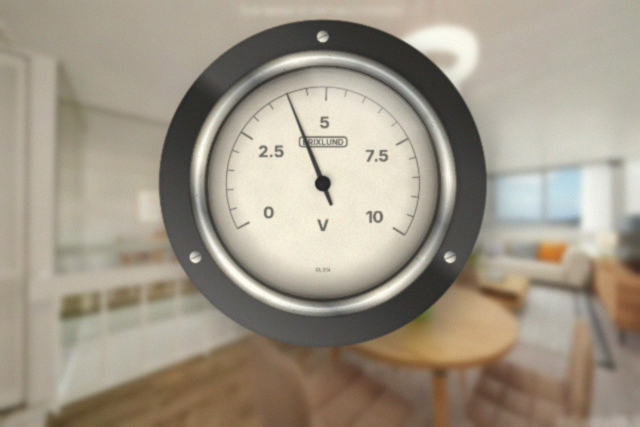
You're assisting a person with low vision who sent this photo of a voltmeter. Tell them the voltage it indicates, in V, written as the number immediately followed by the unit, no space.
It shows 4V
